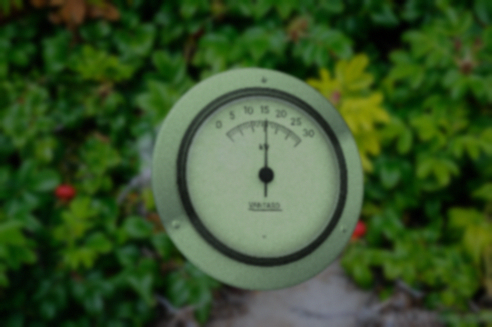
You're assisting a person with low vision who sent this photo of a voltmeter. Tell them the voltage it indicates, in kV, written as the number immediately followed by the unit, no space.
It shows 15kV
